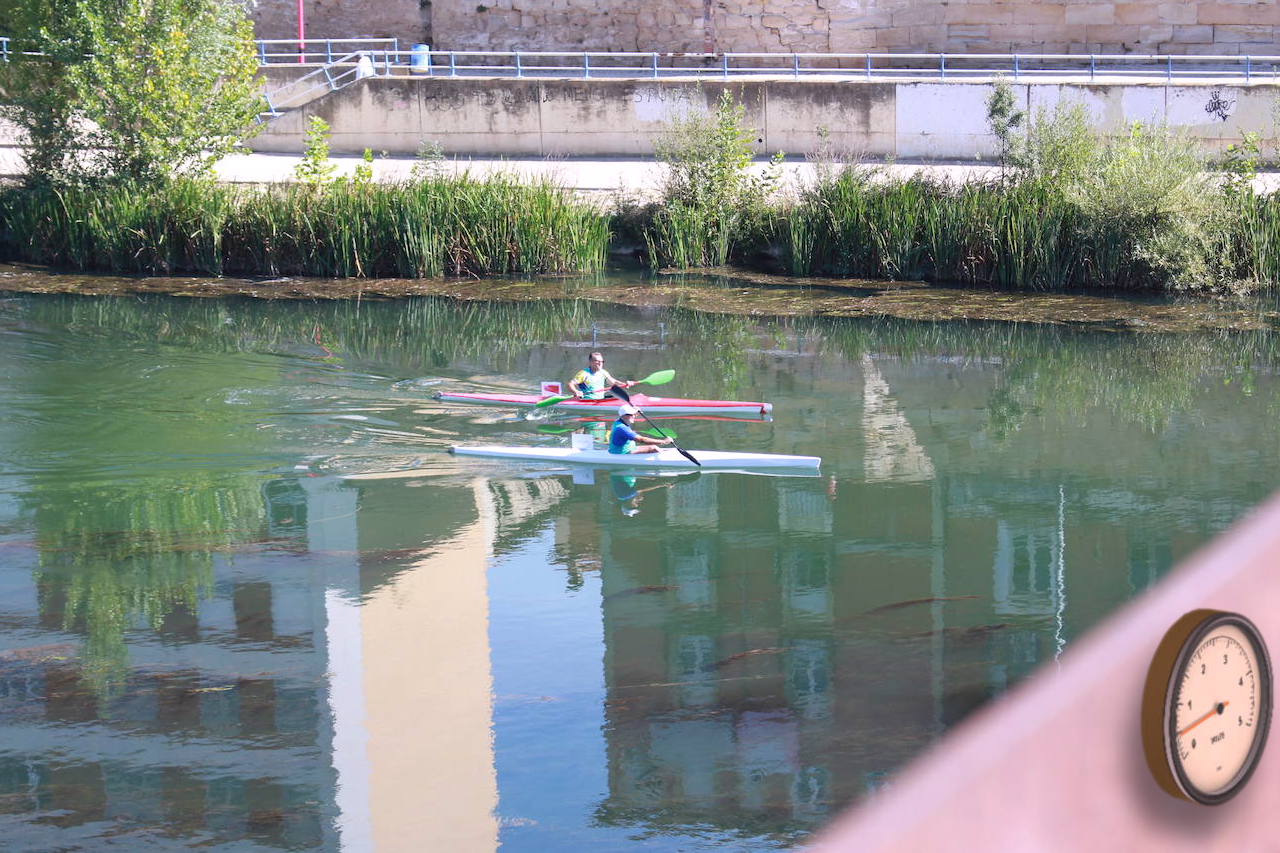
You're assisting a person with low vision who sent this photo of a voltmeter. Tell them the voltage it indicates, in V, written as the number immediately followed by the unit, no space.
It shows 0.5V
